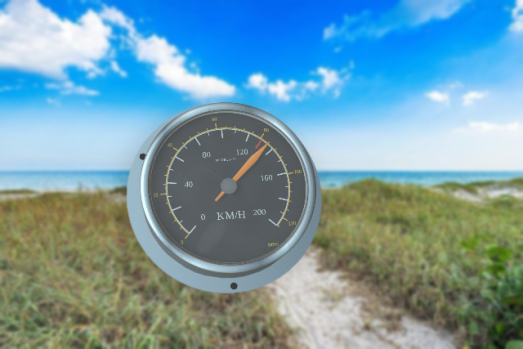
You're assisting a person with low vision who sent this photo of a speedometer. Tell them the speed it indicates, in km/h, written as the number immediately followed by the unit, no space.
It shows 135km/h
